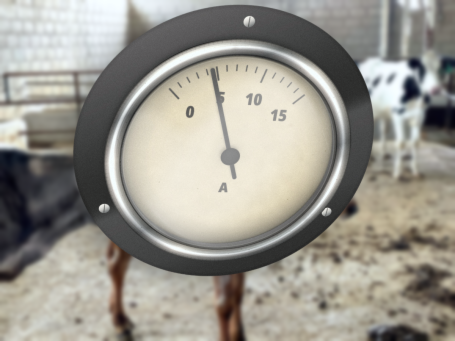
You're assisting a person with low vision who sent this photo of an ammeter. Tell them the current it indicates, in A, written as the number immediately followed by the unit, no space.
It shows 4.5A
